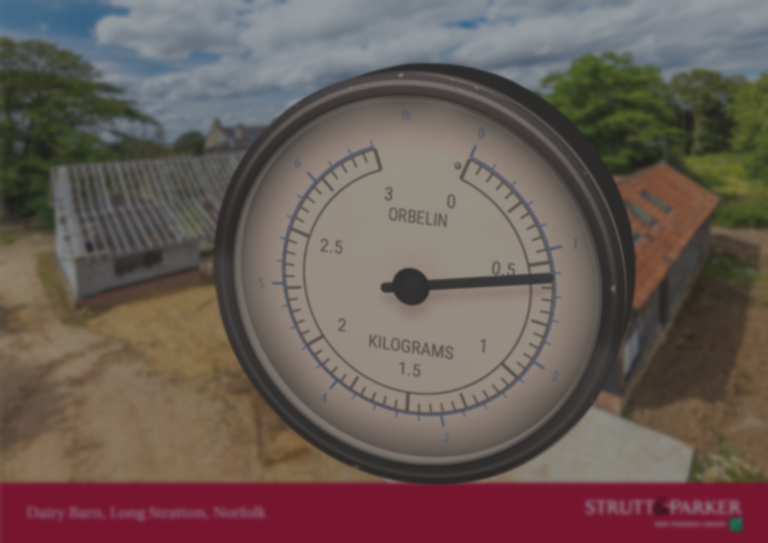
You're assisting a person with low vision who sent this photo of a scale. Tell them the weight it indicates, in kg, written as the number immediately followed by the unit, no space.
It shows 0.55kg
